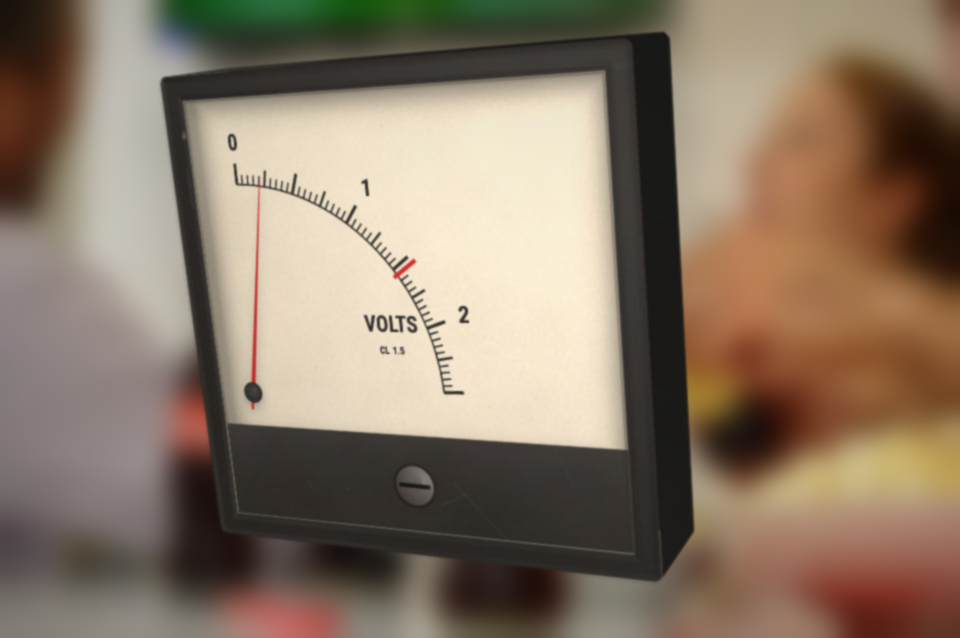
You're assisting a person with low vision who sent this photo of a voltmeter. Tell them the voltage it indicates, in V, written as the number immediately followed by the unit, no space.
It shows 0.25V
